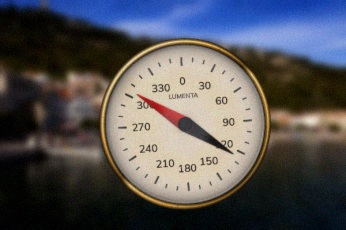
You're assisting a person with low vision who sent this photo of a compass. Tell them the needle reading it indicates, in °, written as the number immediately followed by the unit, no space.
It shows 305°
